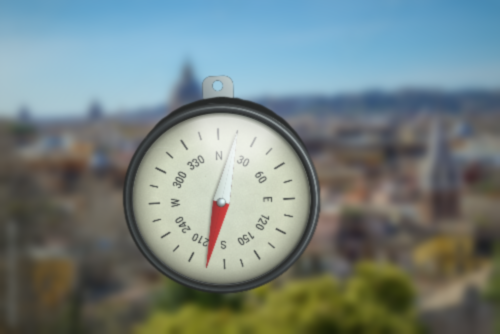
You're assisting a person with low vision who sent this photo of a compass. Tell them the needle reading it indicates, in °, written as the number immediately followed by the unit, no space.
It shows 195°
